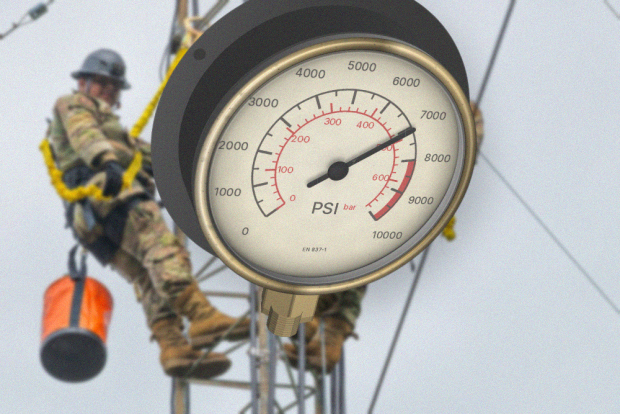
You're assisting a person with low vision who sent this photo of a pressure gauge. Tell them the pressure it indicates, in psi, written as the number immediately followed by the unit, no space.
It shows 7000psi
